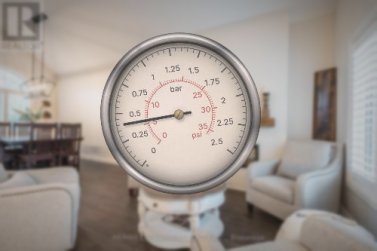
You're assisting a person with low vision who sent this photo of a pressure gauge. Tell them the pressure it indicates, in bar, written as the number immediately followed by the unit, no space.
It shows 0.4bar
